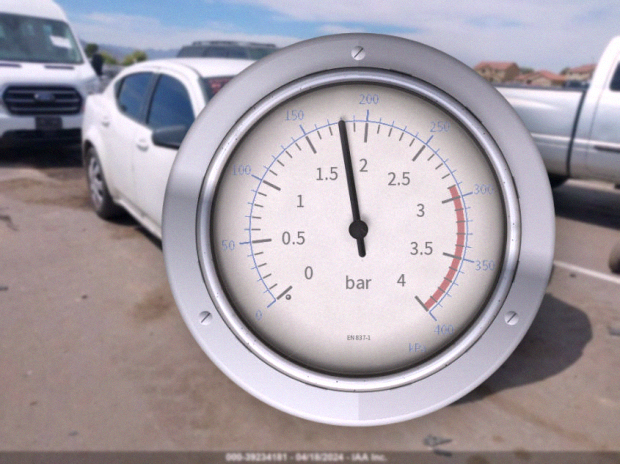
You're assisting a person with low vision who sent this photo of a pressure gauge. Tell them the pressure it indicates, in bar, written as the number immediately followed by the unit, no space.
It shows 1.8bar
